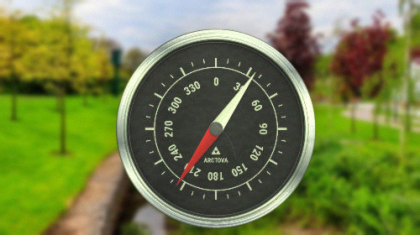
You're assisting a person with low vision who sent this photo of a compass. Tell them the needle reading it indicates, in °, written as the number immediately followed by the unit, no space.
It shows 215°
